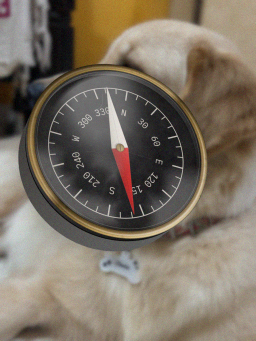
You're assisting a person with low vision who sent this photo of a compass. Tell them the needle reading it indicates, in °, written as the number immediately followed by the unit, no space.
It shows 160°
